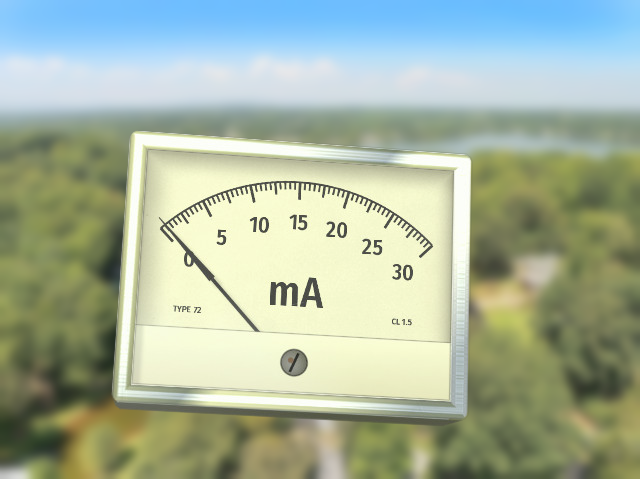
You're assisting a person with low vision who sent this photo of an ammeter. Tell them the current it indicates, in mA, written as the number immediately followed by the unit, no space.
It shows 0.5mA
